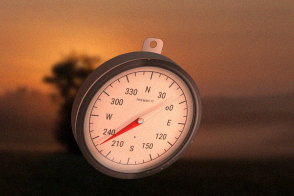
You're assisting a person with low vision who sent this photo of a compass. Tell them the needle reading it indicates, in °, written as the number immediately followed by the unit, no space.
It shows 230°
